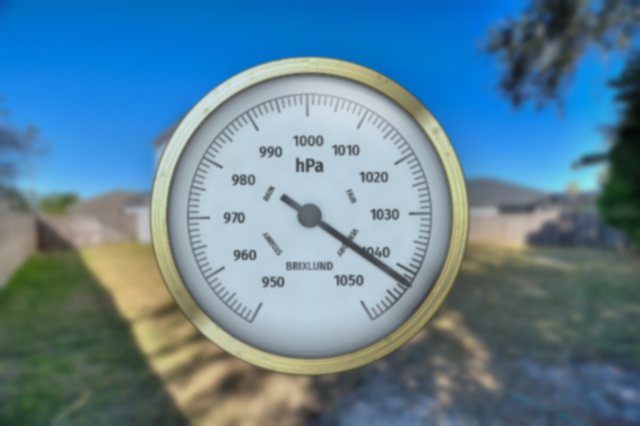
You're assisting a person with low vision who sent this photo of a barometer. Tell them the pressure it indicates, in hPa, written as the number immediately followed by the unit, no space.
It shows 1042hPa
